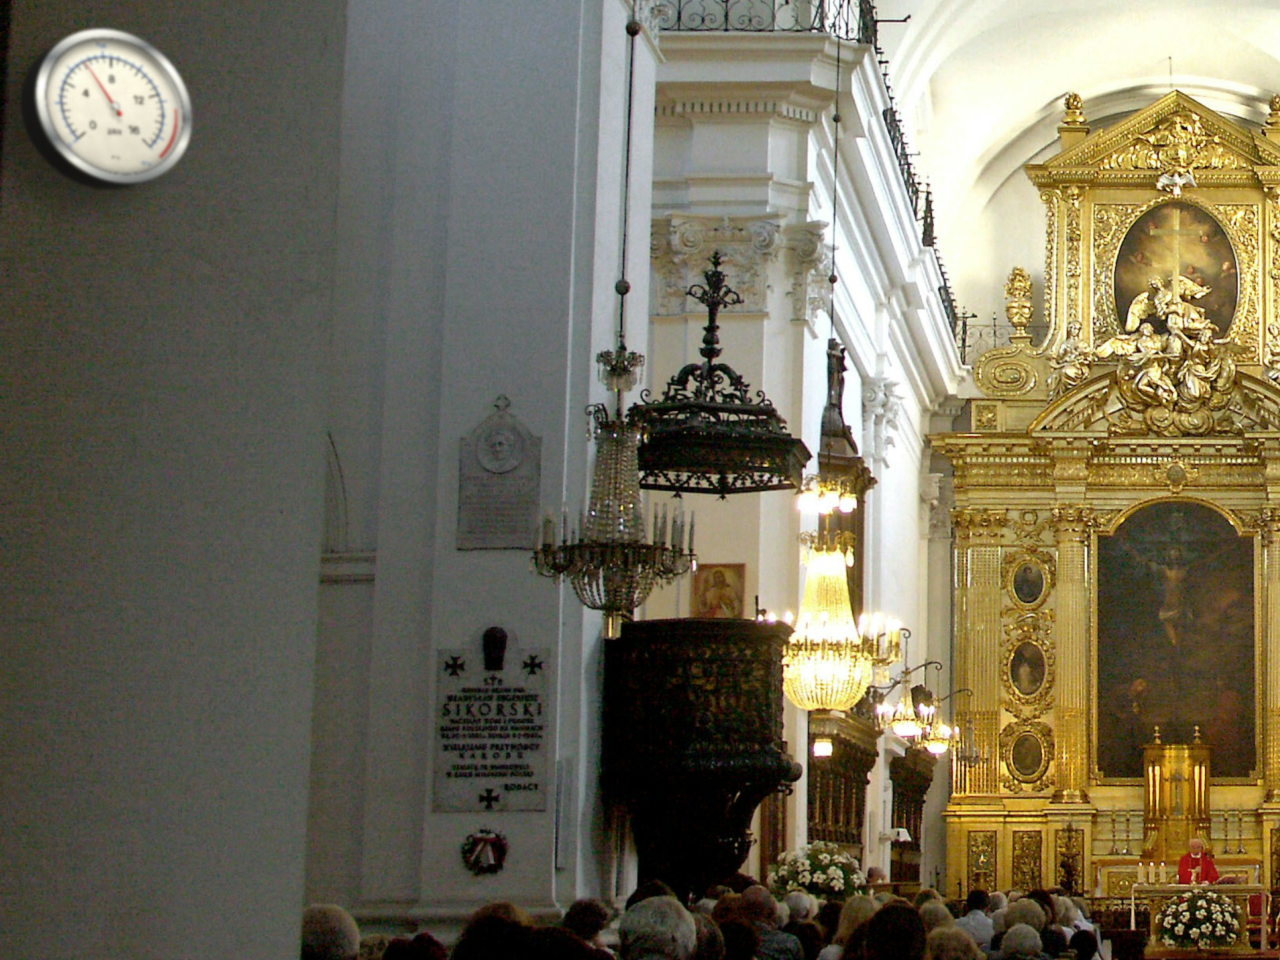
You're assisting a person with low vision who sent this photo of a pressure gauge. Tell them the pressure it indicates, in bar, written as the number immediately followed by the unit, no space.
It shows 6bar
